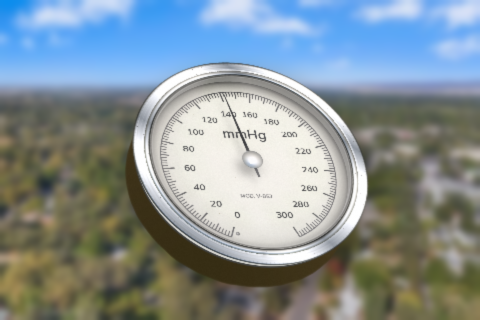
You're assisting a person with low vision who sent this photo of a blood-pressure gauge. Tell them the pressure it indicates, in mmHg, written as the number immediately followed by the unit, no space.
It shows 140mmHg
